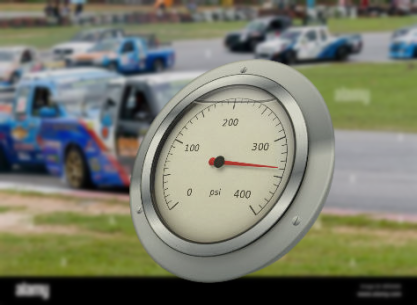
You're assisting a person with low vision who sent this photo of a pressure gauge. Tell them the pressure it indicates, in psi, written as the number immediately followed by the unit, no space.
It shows 340psi
